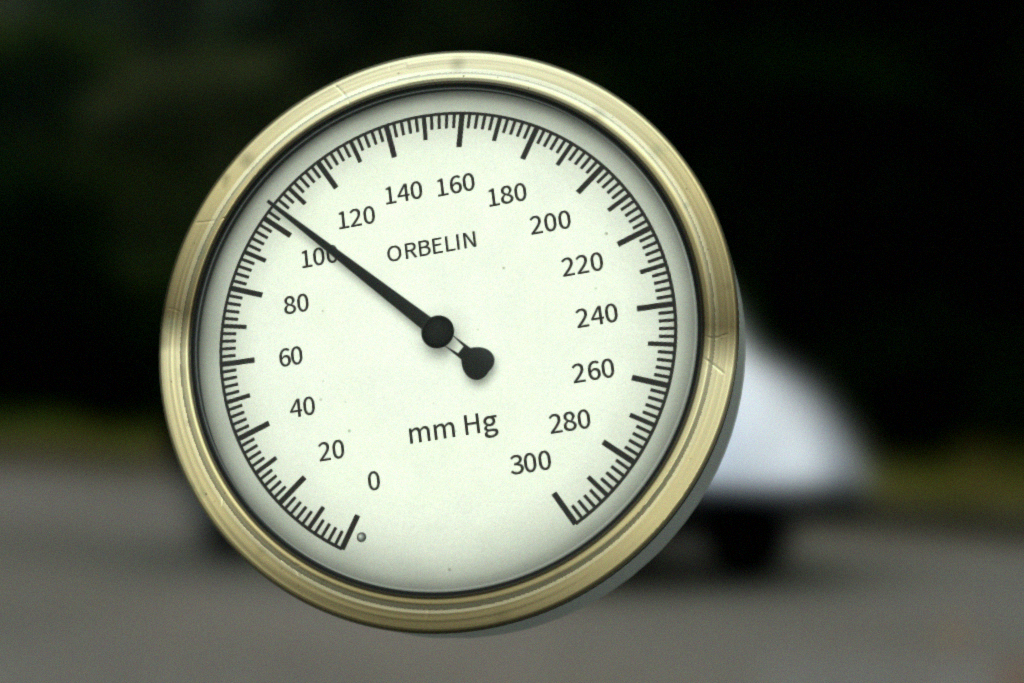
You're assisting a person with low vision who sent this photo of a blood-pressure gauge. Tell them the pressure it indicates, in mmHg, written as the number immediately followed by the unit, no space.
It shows 104mmHg
